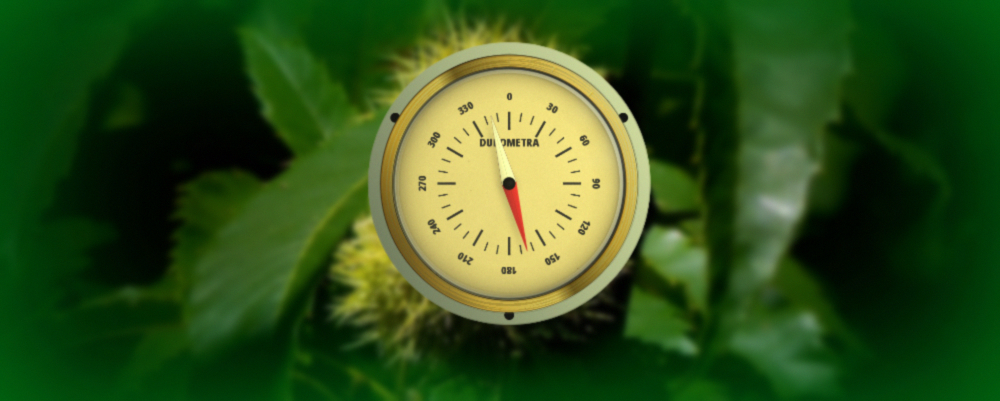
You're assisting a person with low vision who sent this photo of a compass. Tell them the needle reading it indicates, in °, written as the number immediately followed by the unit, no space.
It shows 165°
